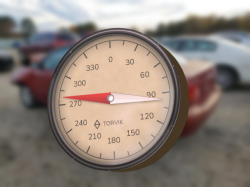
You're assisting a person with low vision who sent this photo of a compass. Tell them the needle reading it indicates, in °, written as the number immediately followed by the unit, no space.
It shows 277.5°
